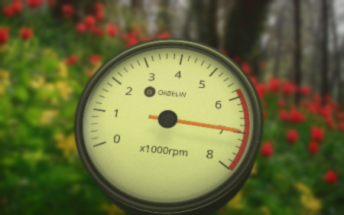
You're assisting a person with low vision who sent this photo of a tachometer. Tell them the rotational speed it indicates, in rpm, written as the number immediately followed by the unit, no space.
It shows 7000rpm
